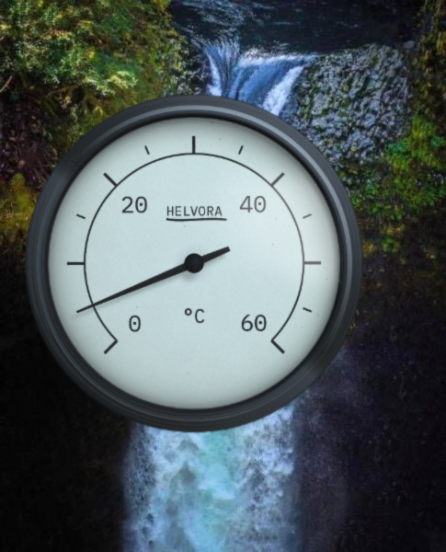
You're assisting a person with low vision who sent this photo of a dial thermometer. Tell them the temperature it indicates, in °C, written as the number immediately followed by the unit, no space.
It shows 5°C
